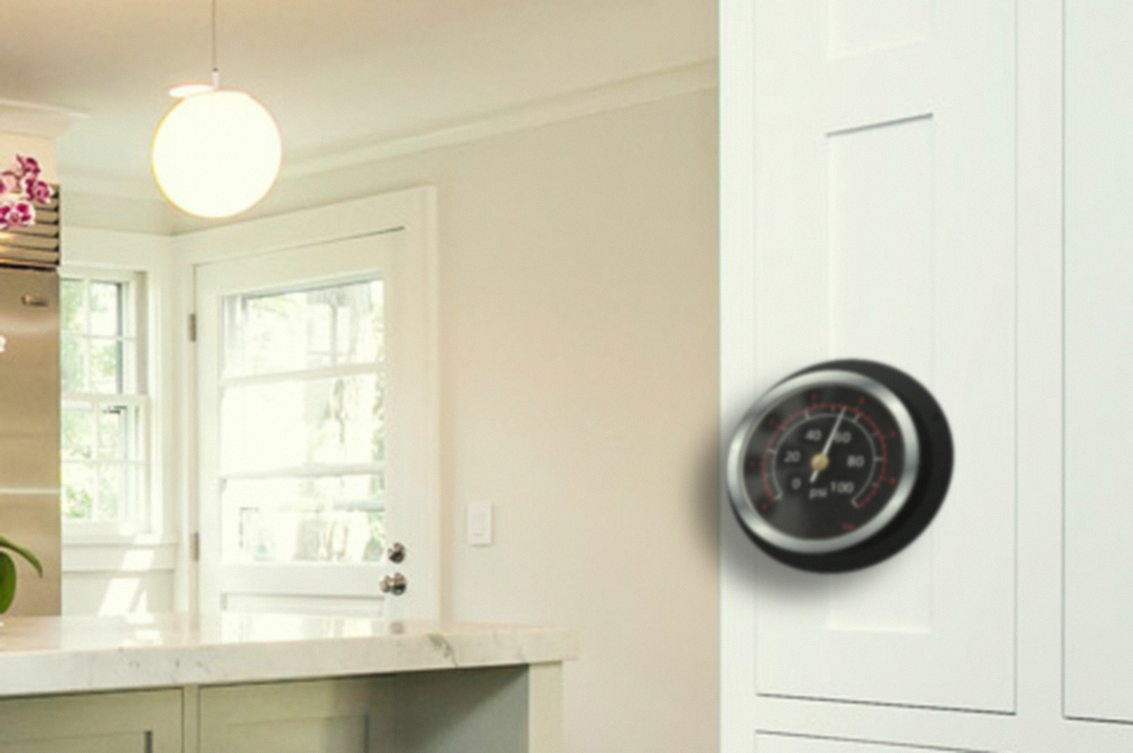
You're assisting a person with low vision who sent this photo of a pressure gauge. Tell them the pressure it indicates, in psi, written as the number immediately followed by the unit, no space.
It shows 55psi
